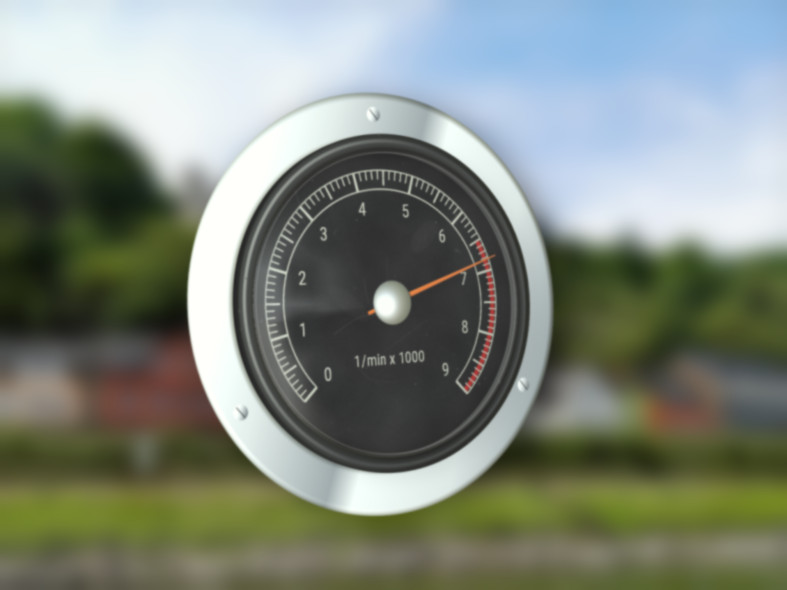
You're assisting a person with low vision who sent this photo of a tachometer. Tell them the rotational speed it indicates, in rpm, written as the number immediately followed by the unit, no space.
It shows 6800rpm
